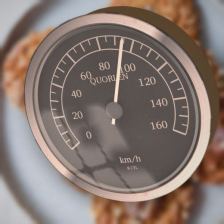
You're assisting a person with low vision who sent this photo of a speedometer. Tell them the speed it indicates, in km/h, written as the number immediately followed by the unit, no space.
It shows 95km/h
